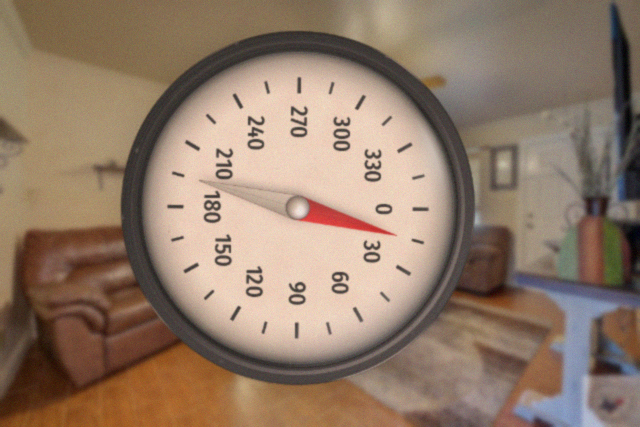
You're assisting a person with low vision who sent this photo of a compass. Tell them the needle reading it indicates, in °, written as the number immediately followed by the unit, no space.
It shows 15°
